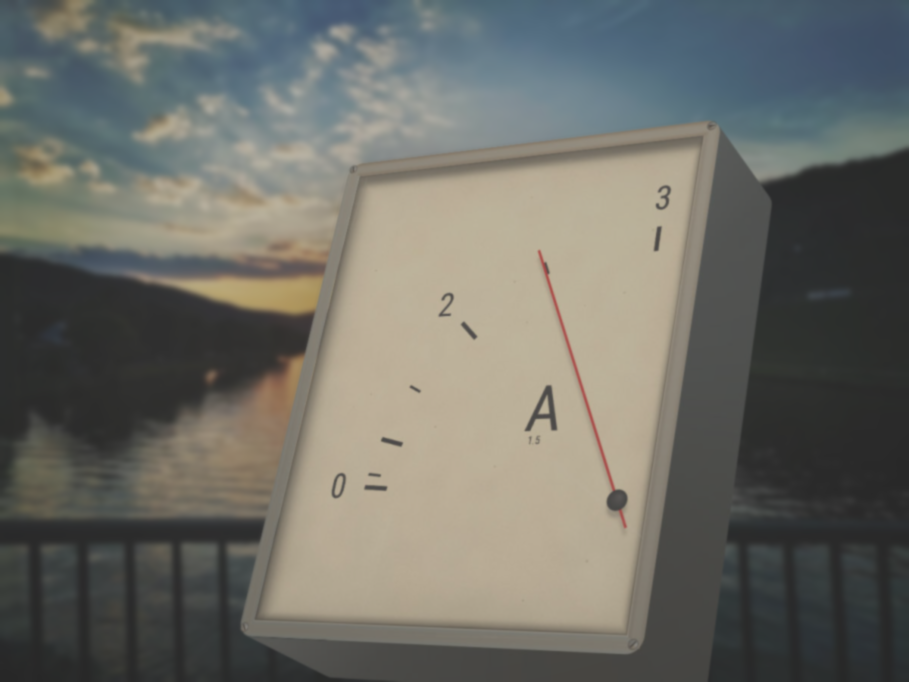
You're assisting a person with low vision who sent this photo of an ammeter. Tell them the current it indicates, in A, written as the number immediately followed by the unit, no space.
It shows 2.5A
